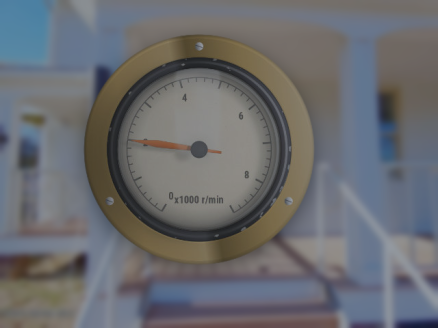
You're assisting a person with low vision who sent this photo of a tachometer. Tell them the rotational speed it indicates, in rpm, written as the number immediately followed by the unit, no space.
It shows 2000rpm
